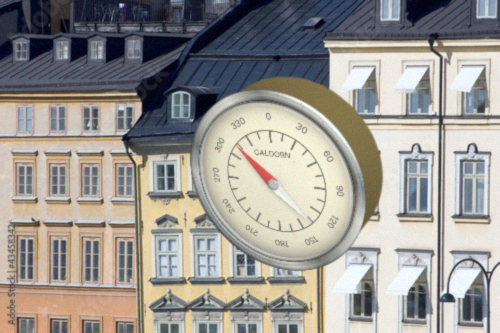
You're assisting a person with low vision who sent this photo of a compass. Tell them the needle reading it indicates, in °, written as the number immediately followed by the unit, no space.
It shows 315°
